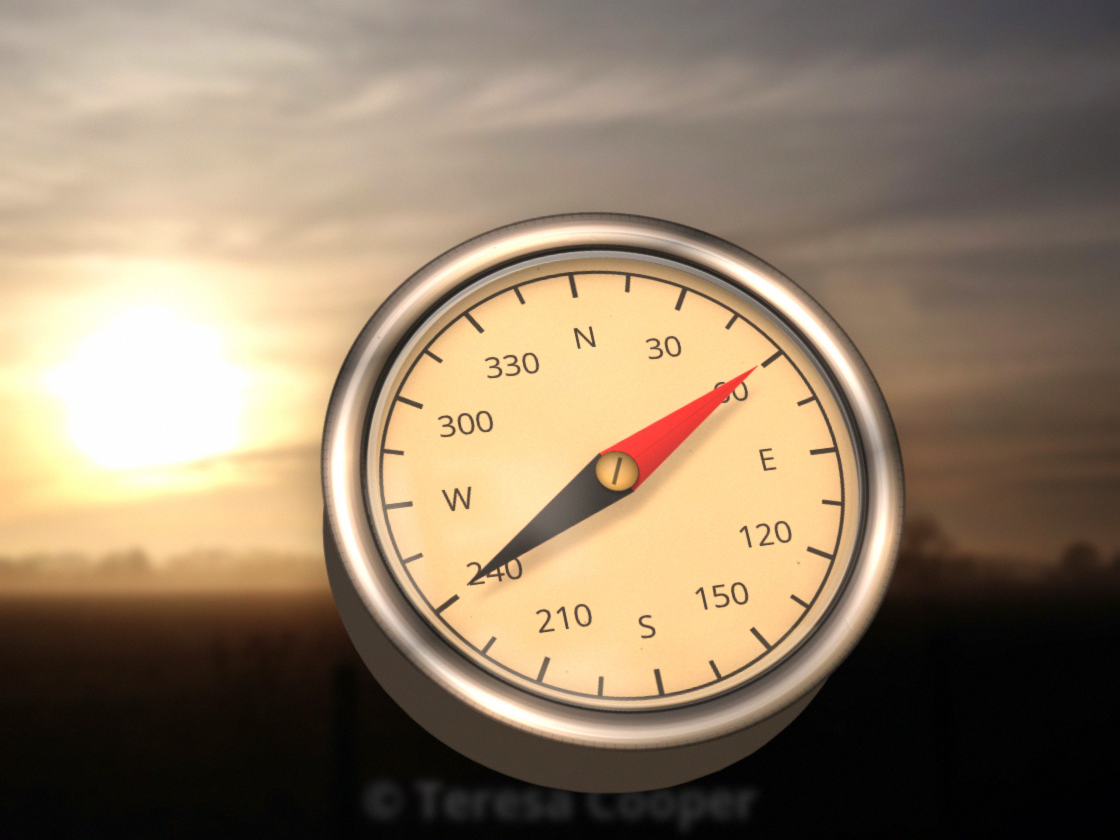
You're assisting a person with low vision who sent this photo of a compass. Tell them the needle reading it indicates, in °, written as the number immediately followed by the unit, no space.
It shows 60°
